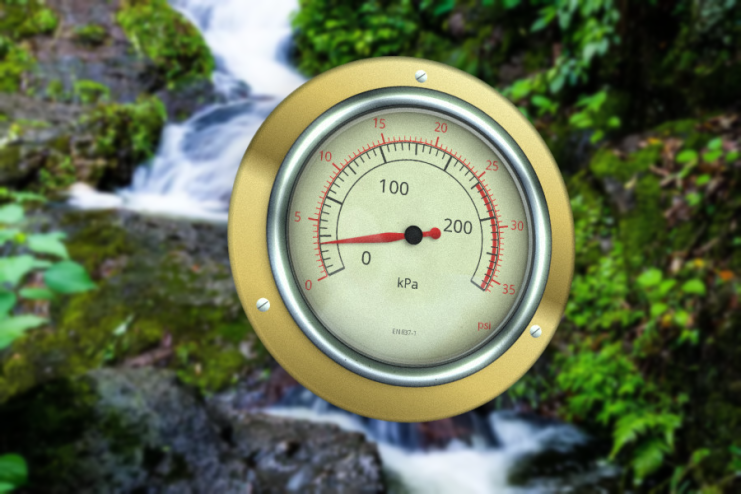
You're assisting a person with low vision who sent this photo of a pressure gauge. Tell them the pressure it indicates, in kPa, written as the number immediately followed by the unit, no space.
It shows 20kPa
